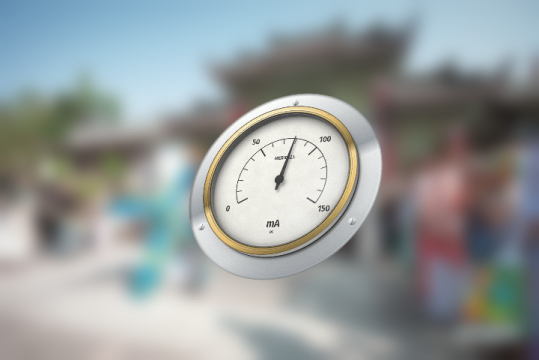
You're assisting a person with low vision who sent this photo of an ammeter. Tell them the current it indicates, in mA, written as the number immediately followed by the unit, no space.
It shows 80mA
